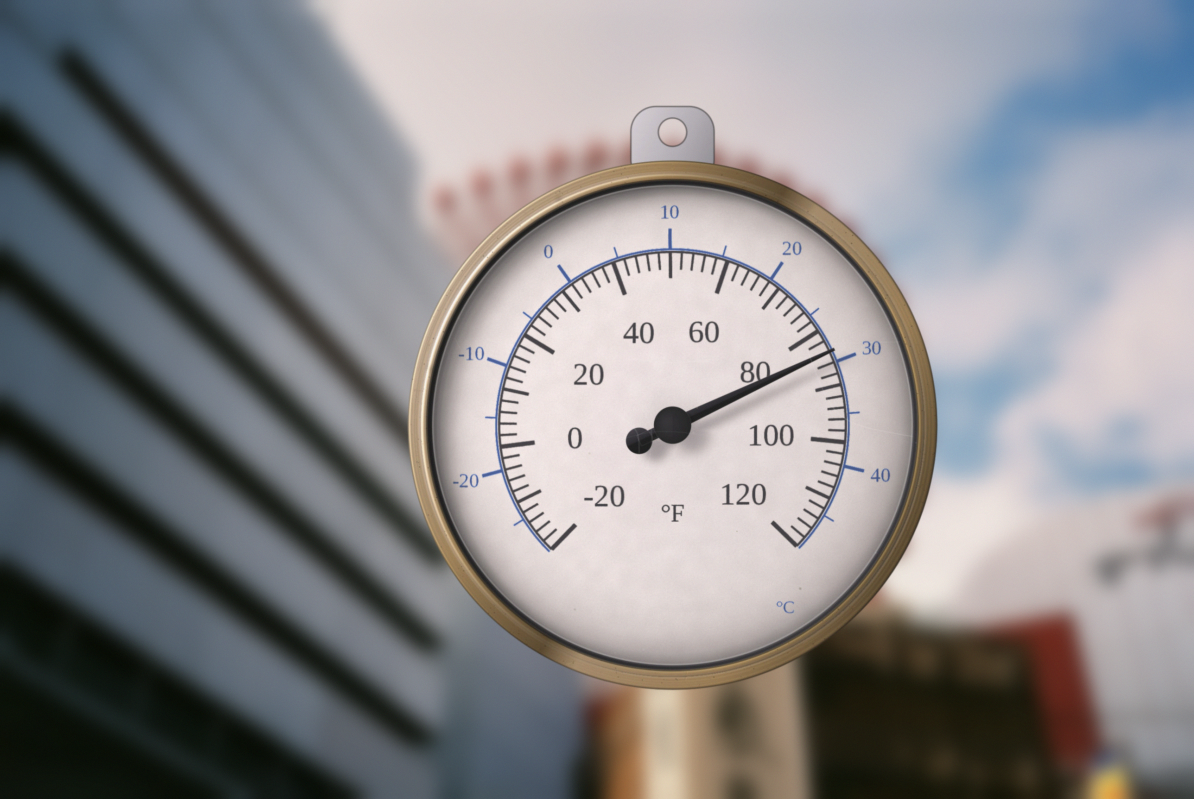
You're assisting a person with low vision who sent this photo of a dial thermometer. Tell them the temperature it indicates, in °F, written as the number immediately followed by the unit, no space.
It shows 84°F
